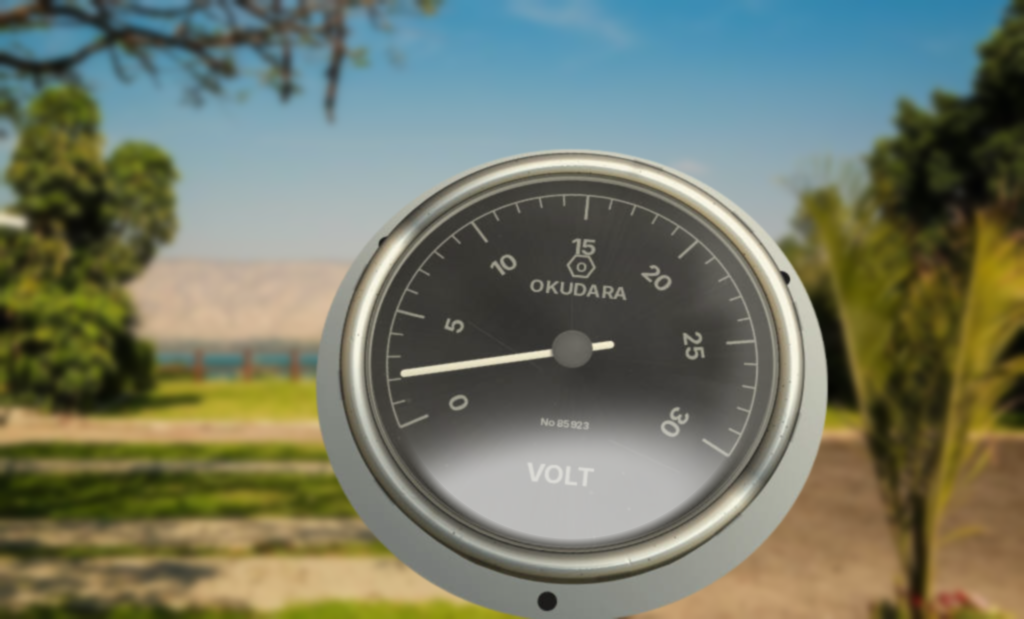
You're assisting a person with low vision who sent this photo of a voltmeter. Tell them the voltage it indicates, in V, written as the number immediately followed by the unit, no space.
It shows 2V
